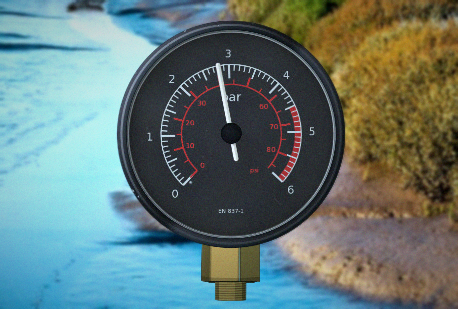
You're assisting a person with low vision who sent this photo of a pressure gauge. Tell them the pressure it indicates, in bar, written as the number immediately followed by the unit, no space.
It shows 2.8bar
